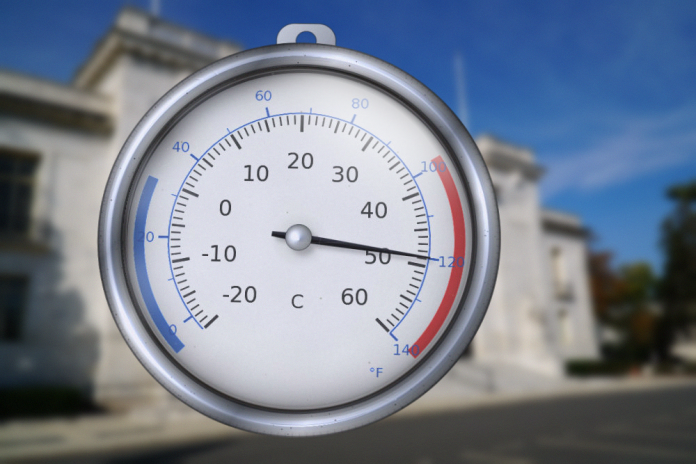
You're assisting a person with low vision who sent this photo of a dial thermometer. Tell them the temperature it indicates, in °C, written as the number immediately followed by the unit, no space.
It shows 49°C
